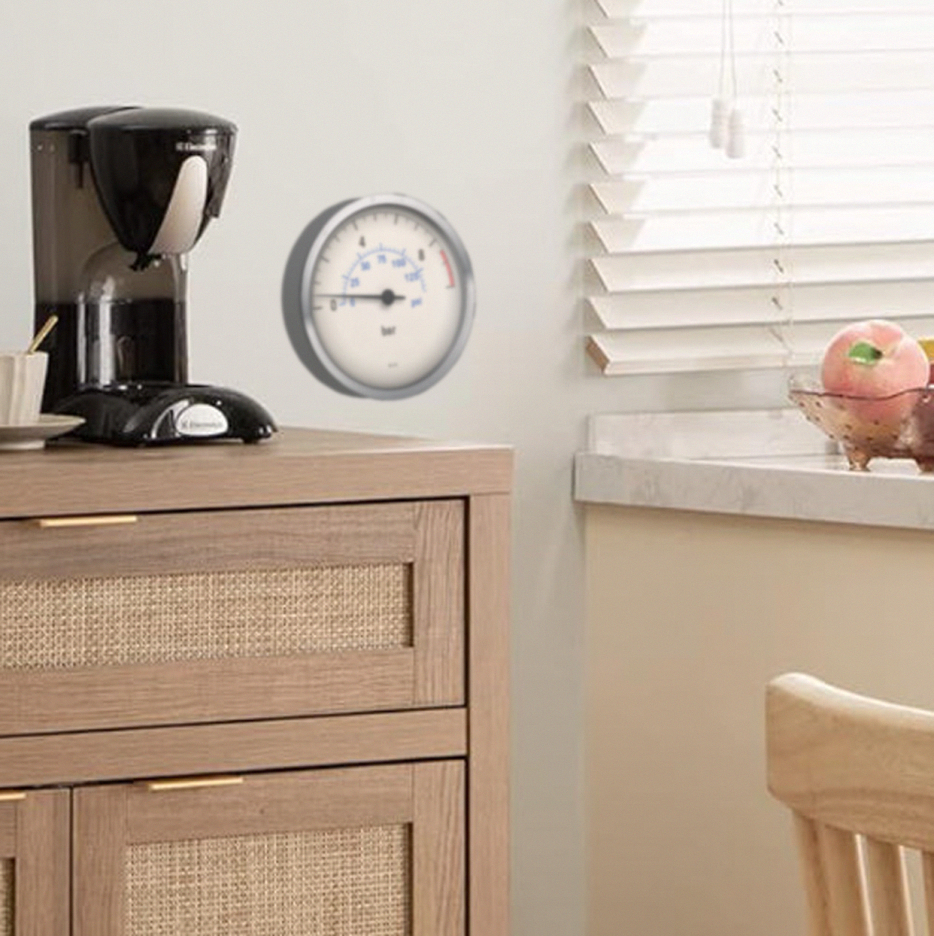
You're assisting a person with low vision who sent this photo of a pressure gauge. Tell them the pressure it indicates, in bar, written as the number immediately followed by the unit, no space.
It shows 0.5bar
